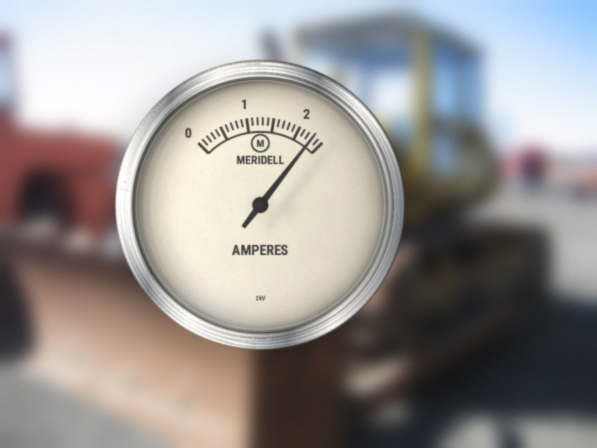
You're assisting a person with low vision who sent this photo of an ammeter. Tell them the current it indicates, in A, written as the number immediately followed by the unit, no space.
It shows 2.3A
